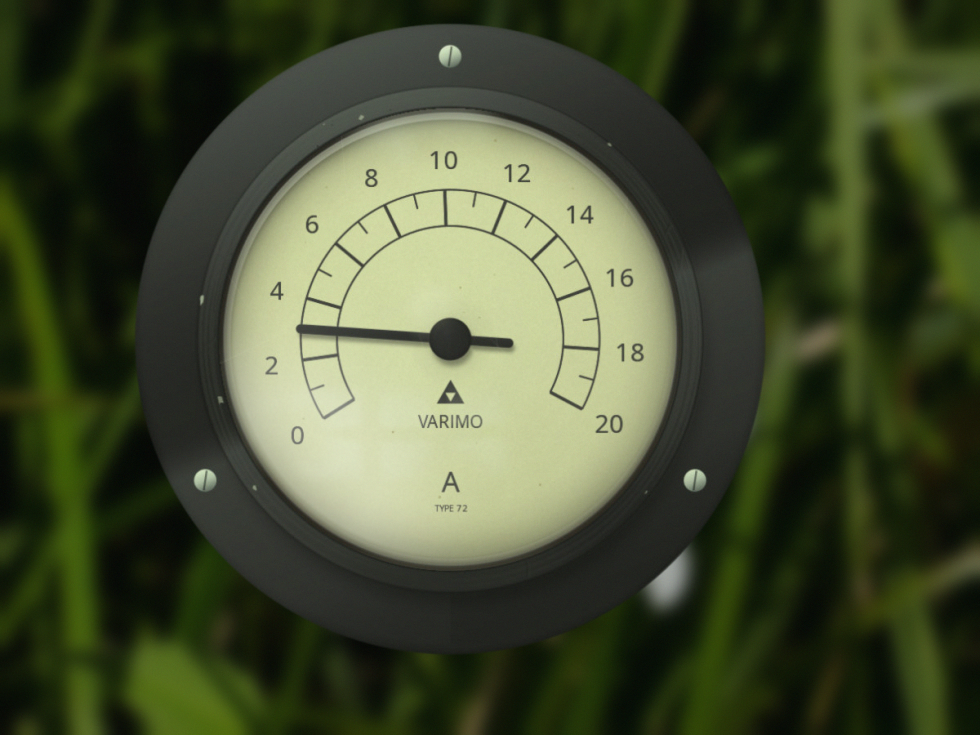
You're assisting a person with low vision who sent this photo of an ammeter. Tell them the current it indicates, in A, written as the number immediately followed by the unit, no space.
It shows 3A
